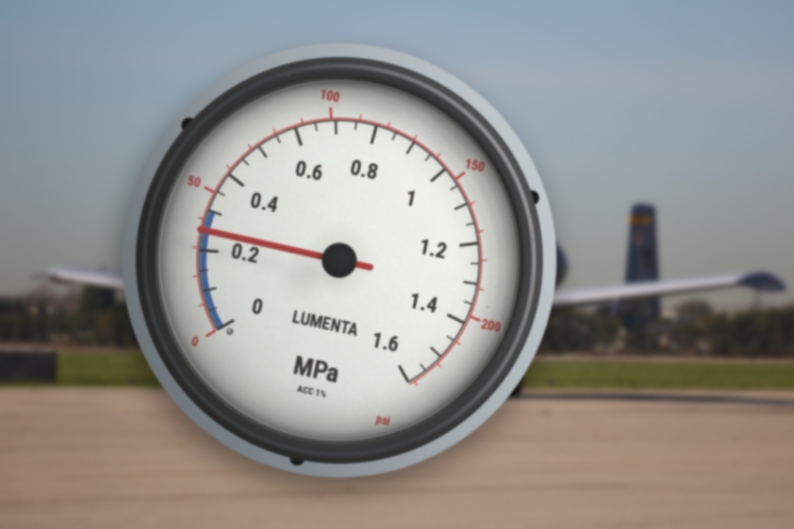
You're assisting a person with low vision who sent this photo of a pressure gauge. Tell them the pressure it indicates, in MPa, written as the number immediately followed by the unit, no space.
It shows 0.25MPa
